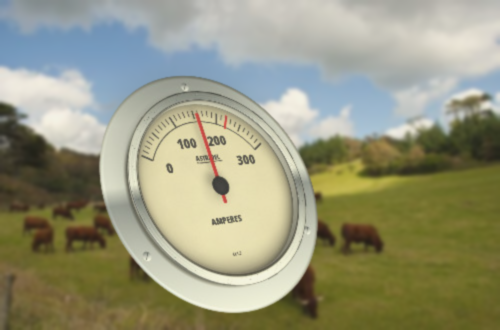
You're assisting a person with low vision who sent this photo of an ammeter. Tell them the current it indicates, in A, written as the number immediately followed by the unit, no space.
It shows 150A
